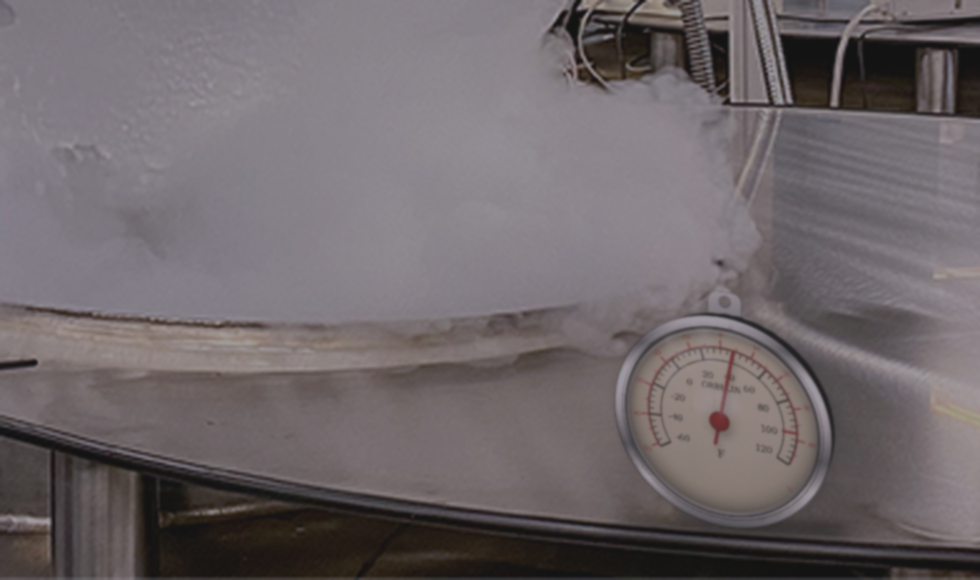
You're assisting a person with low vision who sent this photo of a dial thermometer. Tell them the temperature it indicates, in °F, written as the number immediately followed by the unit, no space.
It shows 40°F
